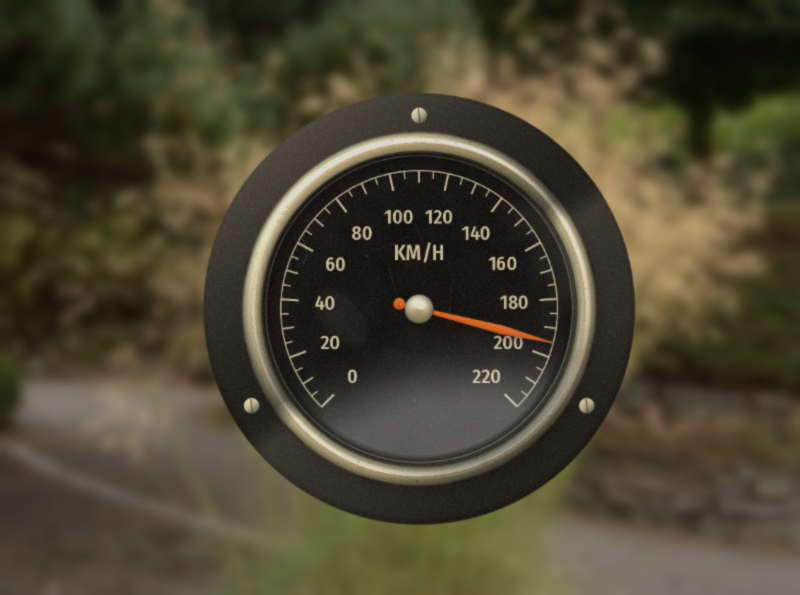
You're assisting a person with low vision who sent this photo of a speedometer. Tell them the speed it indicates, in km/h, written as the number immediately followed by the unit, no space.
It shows 195km/h
